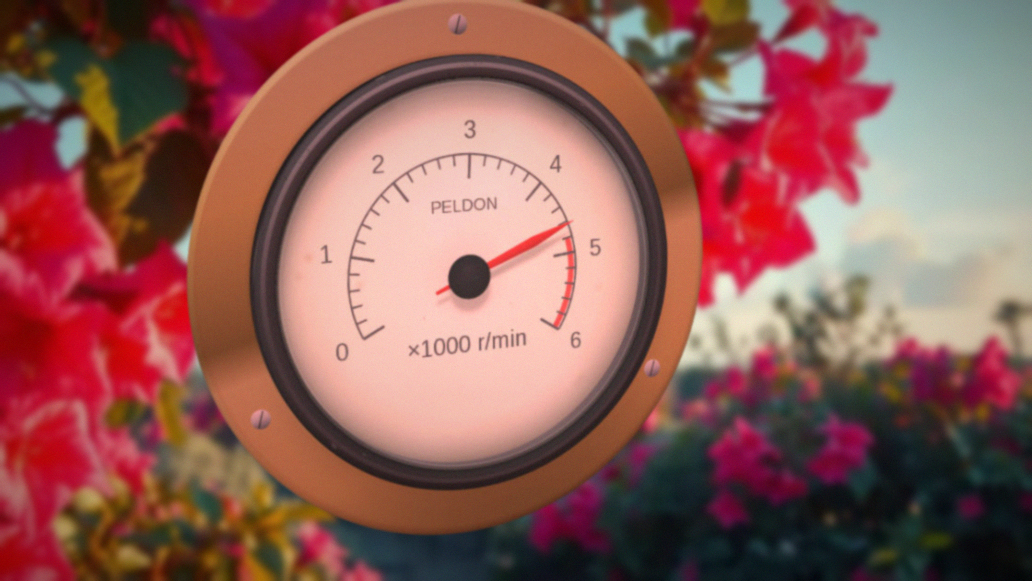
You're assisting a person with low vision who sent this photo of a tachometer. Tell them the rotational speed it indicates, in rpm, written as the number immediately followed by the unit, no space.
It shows 4600rpm
